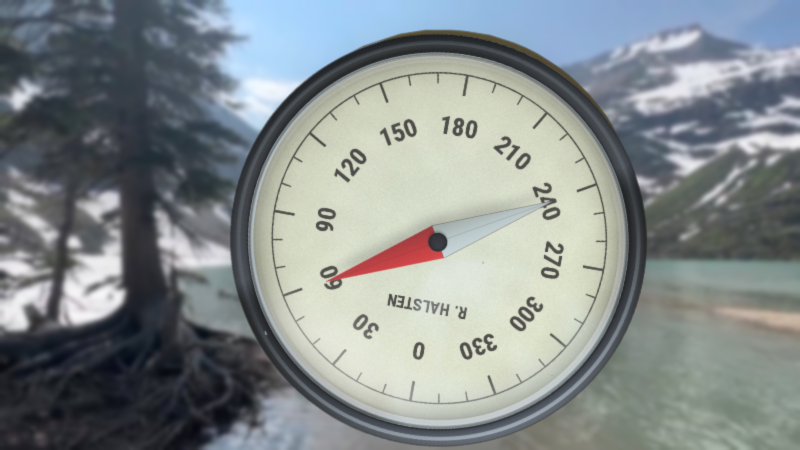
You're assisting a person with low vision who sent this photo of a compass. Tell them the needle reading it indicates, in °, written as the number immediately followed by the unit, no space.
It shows 60°
